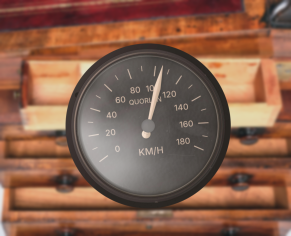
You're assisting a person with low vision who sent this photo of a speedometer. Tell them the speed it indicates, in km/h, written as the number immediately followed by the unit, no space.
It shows 105km/h
